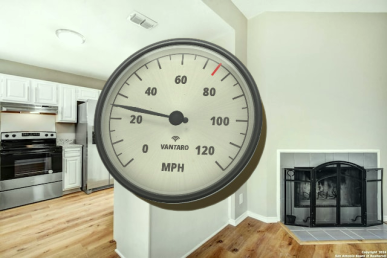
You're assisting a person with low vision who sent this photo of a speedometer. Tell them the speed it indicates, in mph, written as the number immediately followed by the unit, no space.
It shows 25mph
